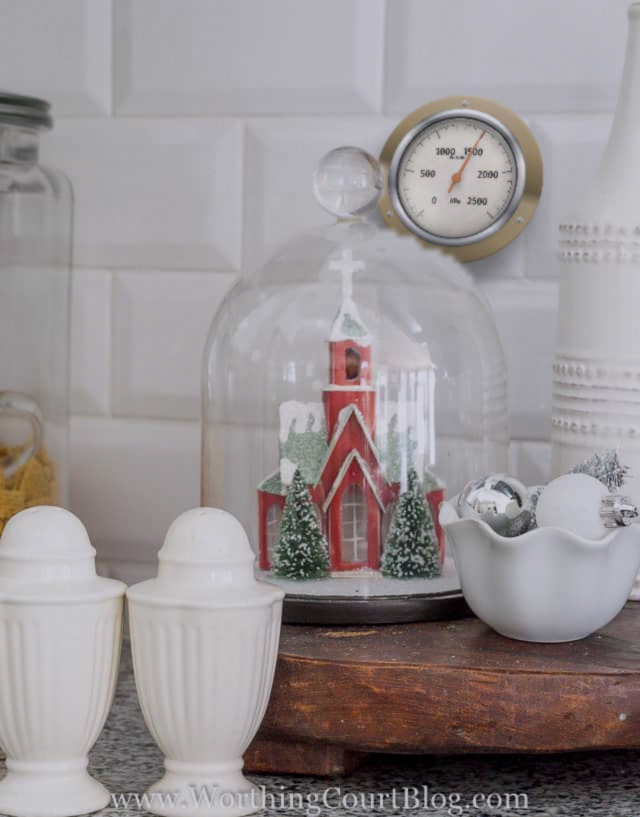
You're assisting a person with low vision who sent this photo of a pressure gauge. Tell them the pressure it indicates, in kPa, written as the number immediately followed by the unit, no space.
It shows 1500kPa
